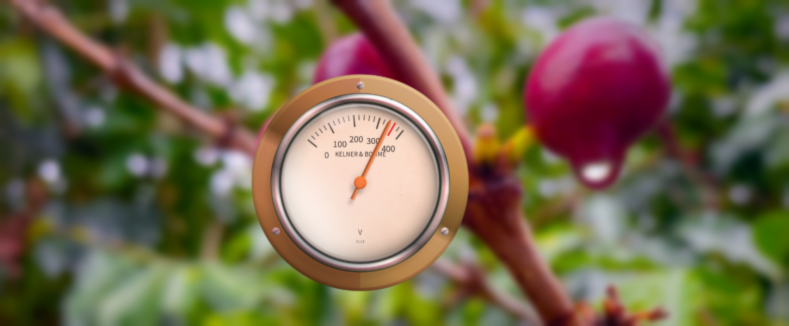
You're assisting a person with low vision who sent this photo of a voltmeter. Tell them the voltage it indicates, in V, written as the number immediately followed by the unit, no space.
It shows 340V
